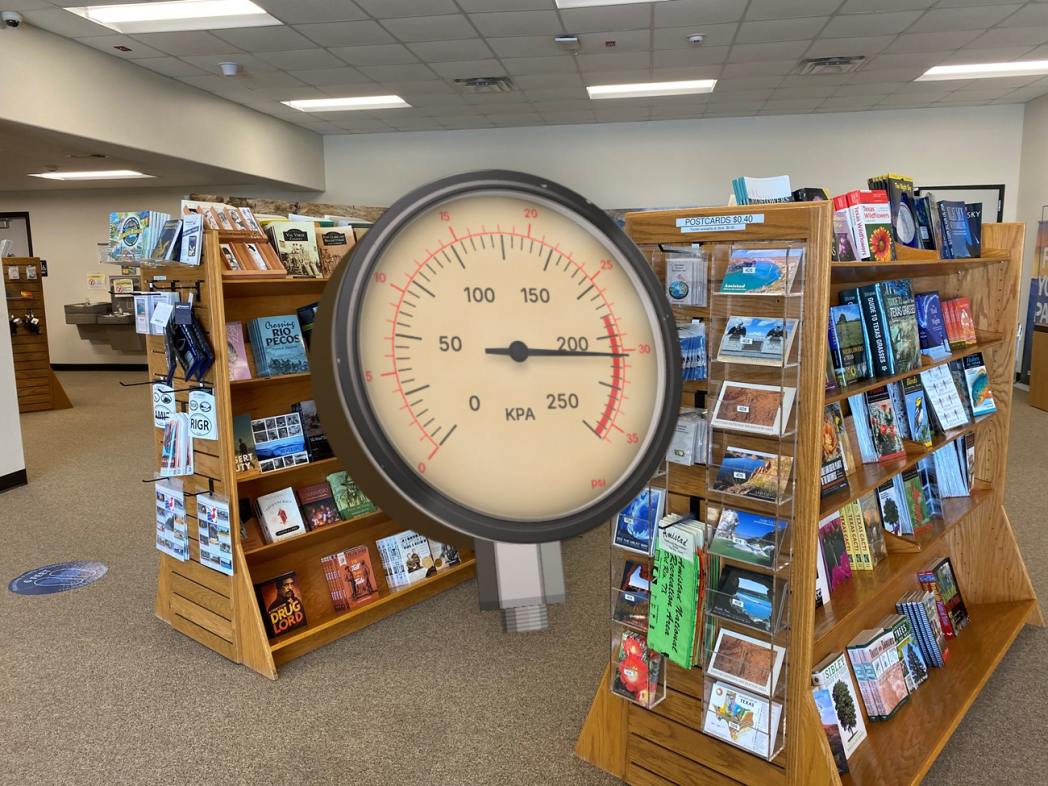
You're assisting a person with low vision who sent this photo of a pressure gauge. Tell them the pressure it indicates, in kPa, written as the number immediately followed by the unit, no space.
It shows 210kPa
